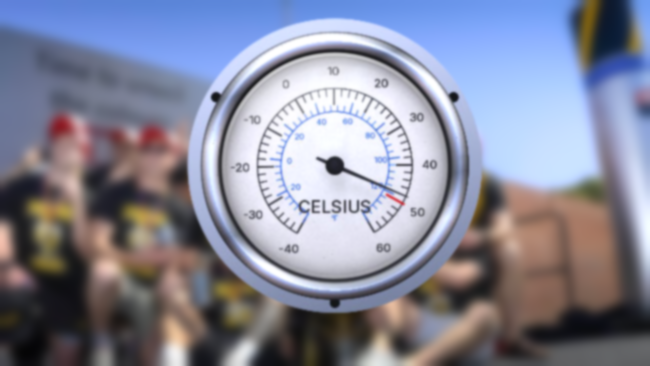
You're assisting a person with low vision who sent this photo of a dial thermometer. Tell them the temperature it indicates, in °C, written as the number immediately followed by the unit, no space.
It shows 48°C
